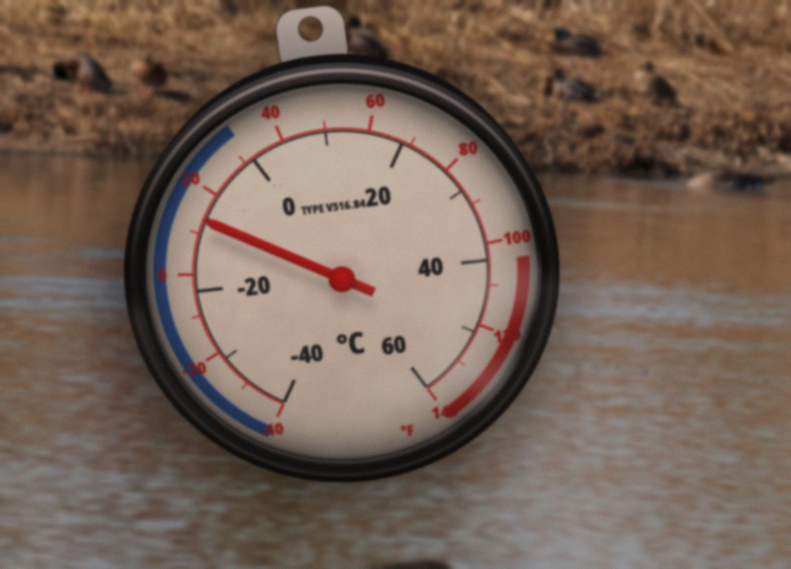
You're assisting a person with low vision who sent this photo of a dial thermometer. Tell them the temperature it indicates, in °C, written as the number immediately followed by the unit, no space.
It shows -10°C
